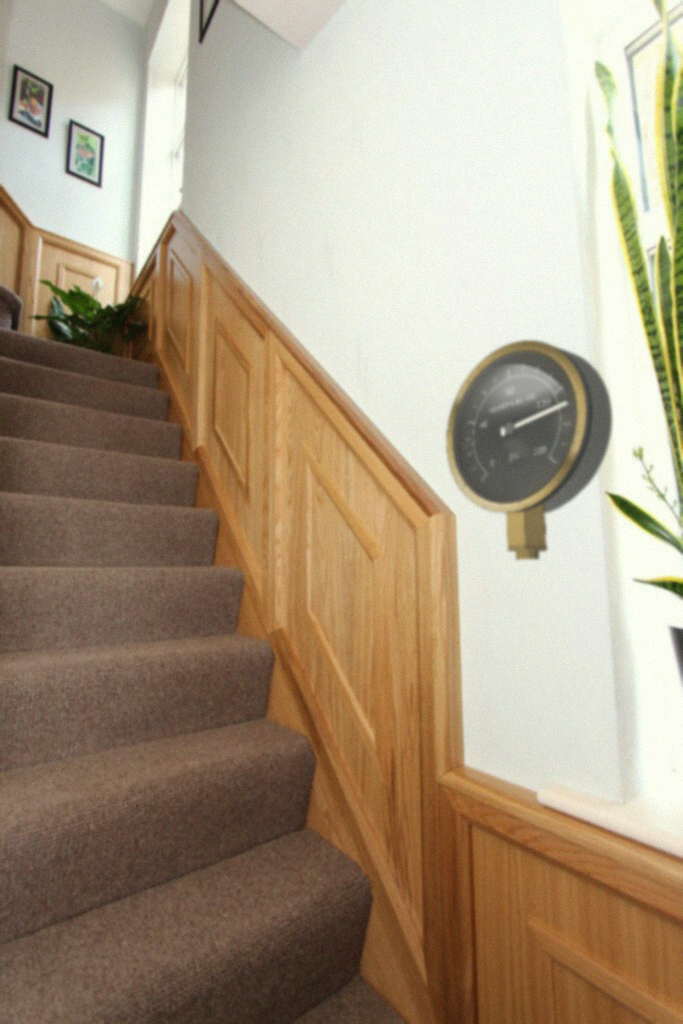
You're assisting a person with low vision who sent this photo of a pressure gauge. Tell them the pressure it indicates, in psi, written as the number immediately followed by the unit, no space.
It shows 130psi
